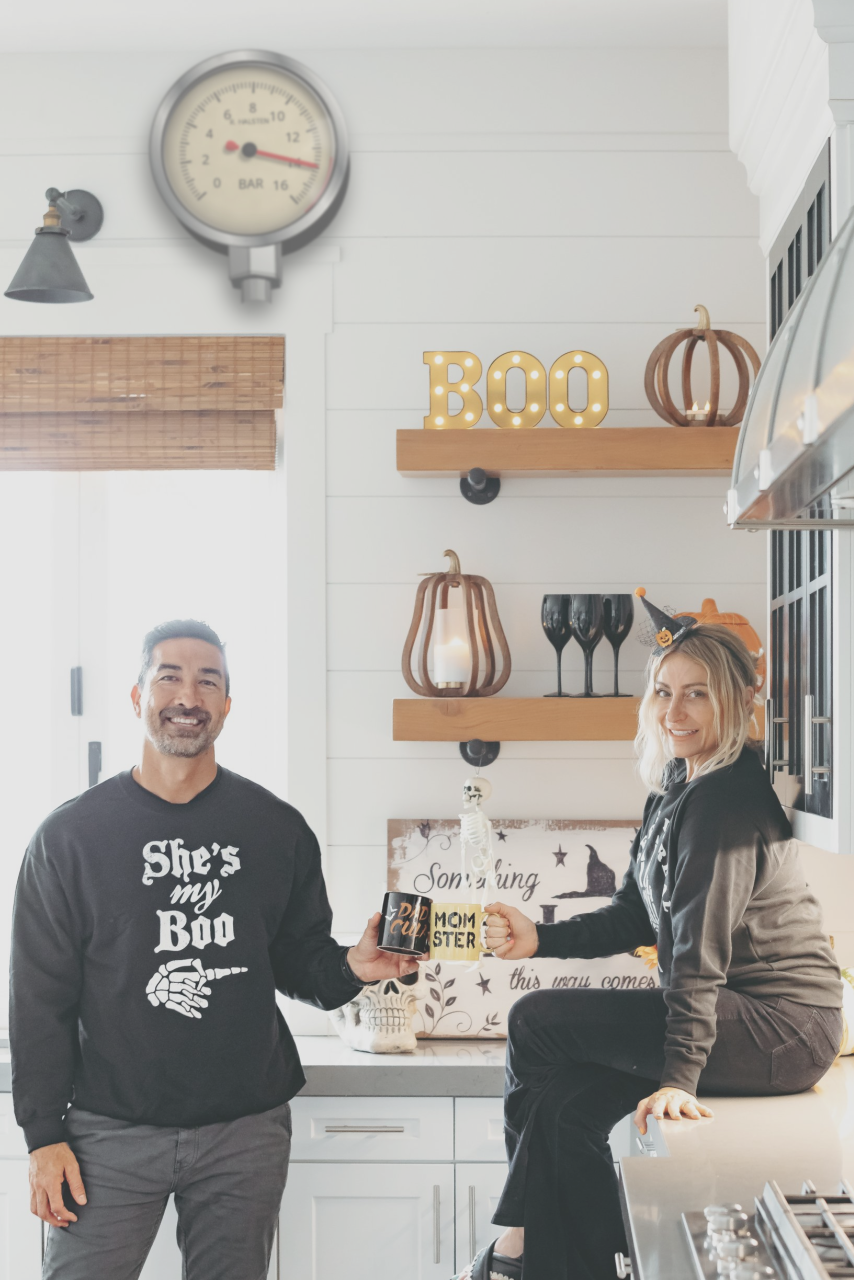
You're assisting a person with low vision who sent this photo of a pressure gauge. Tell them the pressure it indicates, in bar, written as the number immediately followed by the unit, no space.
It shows 14bar
